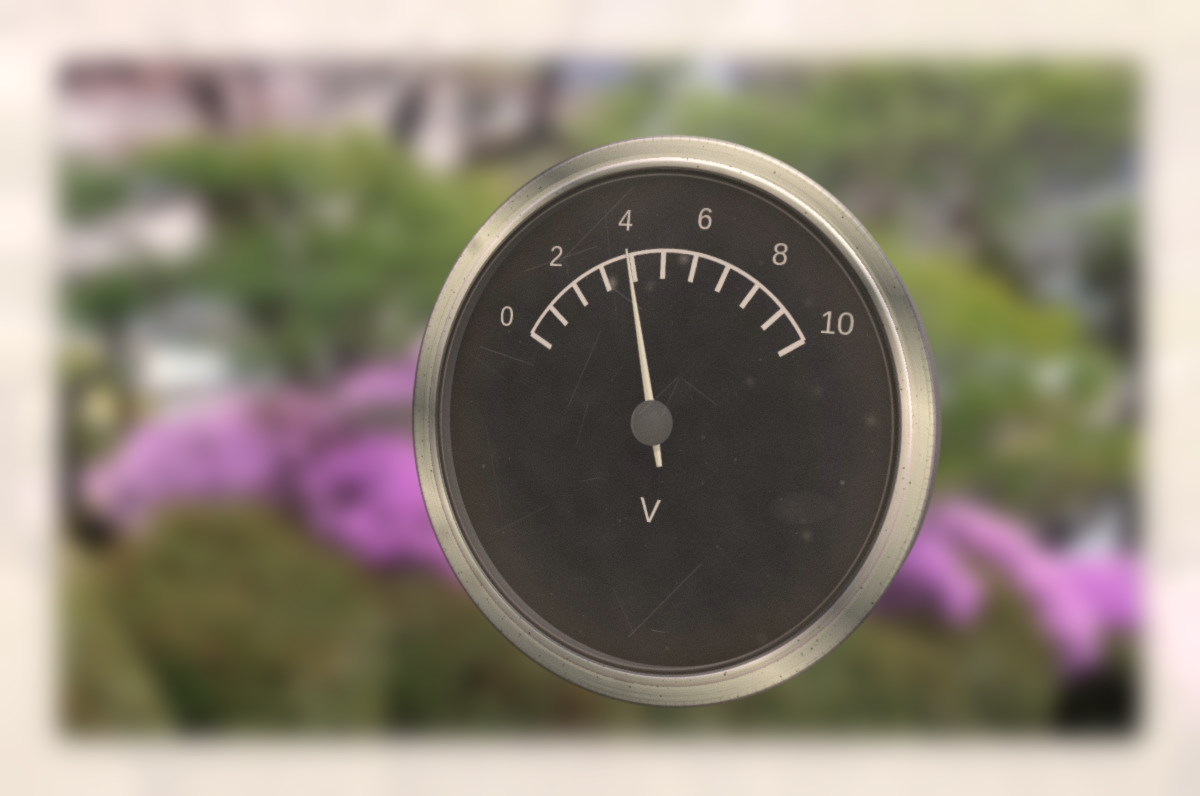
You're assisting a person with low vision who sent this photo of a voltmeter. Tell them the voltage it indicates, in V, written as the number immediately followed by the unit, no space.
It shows 4V
